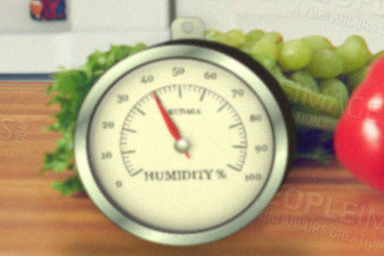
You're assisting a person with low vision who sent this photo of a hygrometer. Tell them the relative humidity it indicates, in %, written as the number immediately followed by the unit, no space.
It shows 40%
